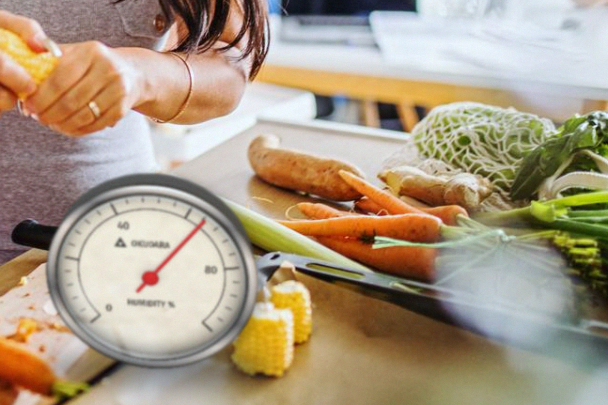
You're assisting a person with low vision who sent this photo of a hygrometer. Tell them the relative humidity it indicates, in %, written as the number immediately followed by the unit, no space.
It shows 64%
